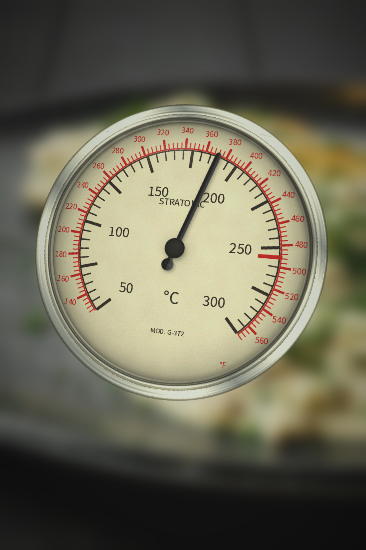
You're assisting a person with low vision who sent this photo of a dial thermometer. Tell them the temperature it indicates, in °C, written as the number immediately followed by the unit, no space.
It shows 190°C
